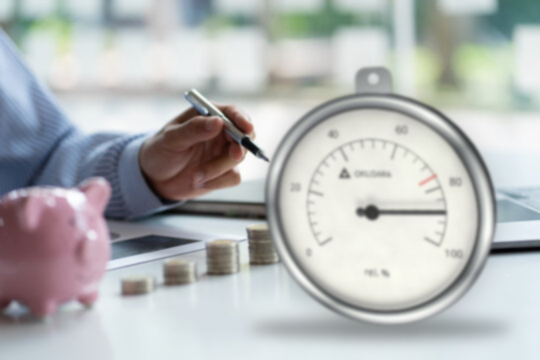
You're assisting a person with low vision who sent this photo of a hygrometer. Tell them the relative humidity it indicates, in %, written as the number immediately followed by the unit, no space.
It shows 88%
